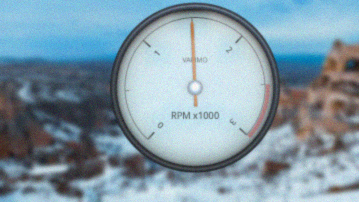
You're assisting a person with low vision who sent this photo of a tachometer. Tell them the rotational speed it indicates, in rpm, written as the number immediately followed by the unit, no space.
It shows 1500rpm
